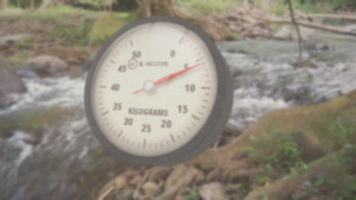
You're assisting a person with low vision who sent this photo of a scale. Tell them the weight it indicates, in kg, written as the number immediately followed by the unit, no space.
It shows 6kg
